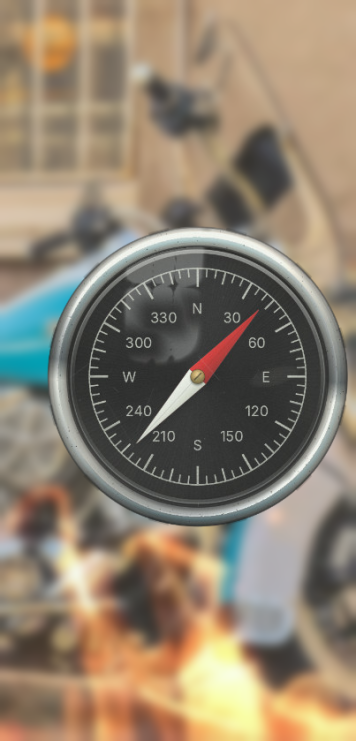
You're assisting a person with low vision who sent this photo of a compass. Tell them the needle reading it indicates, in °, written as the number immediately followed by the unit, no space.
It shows 42.5°
